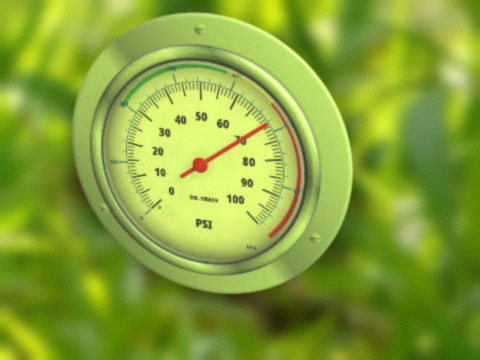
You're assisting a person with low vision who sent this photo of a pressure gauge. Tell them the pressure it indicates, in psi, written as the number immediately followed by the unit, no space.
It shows 70psi
